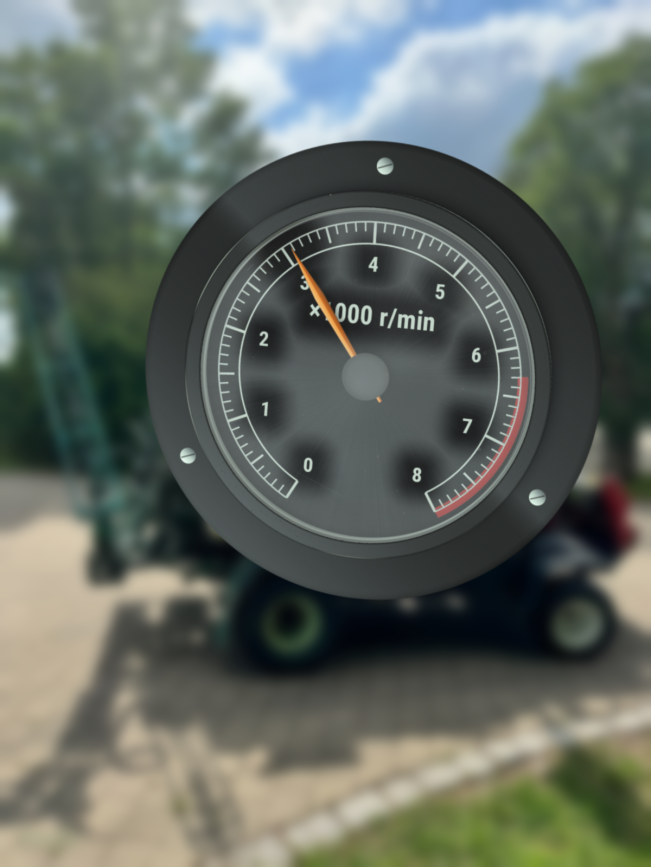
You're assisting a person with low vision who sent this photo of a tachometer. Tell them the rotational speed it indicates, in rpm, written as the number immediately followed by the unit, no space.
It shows 3100rpm
